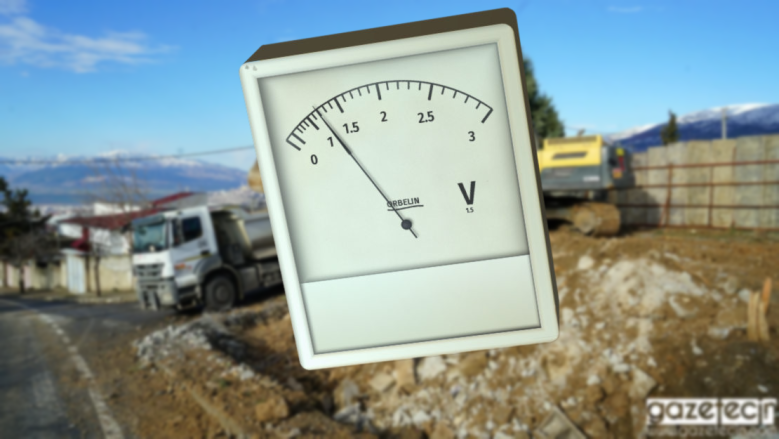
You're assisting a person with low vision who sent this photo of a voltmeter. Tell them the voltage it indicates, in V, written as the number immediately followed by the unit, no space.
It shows 1.2V
